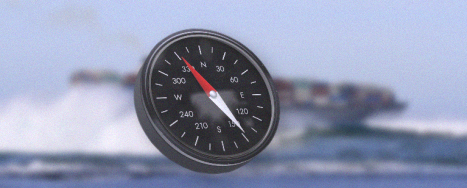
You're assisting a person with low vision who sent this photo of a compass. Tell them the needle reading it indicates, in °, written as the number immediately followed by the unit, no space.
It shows 330°
